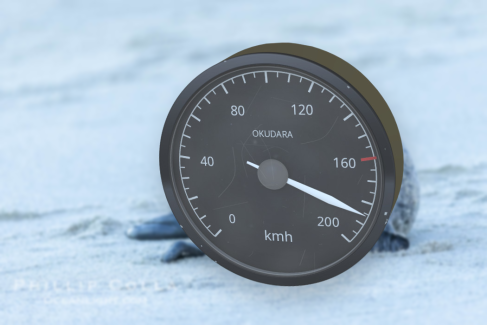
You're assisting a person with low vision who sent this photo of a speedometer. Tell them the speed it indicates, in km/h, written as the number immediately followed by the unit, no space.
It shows 185km/h
